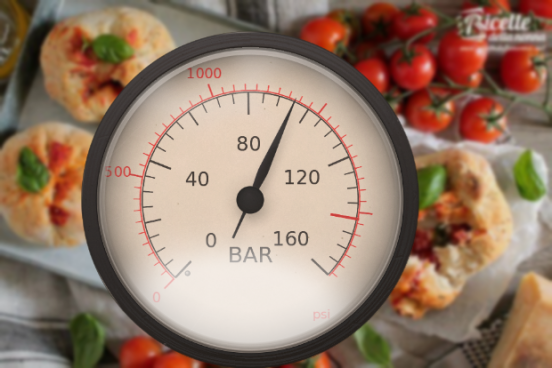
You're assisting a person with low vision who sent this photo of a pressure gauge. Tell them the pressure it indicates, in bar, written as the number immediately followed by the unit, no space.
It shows 95bar
